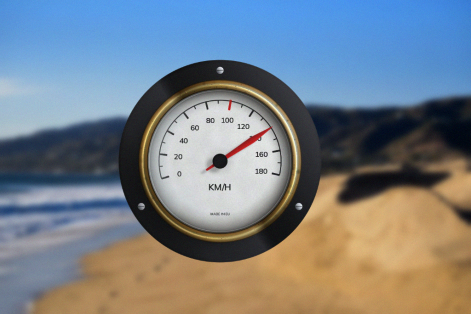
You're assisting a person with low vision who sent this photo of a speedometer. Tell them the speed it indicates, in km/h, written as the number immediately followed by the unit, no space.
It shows 140km/h
